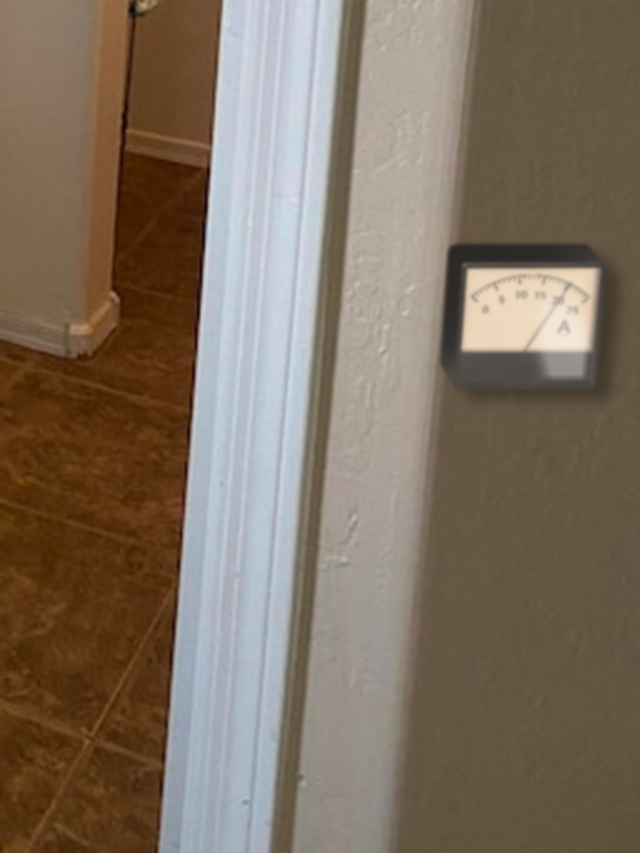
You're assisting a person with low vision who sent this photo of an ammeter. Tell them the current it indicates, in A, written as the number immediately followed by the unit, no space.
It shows 20A
